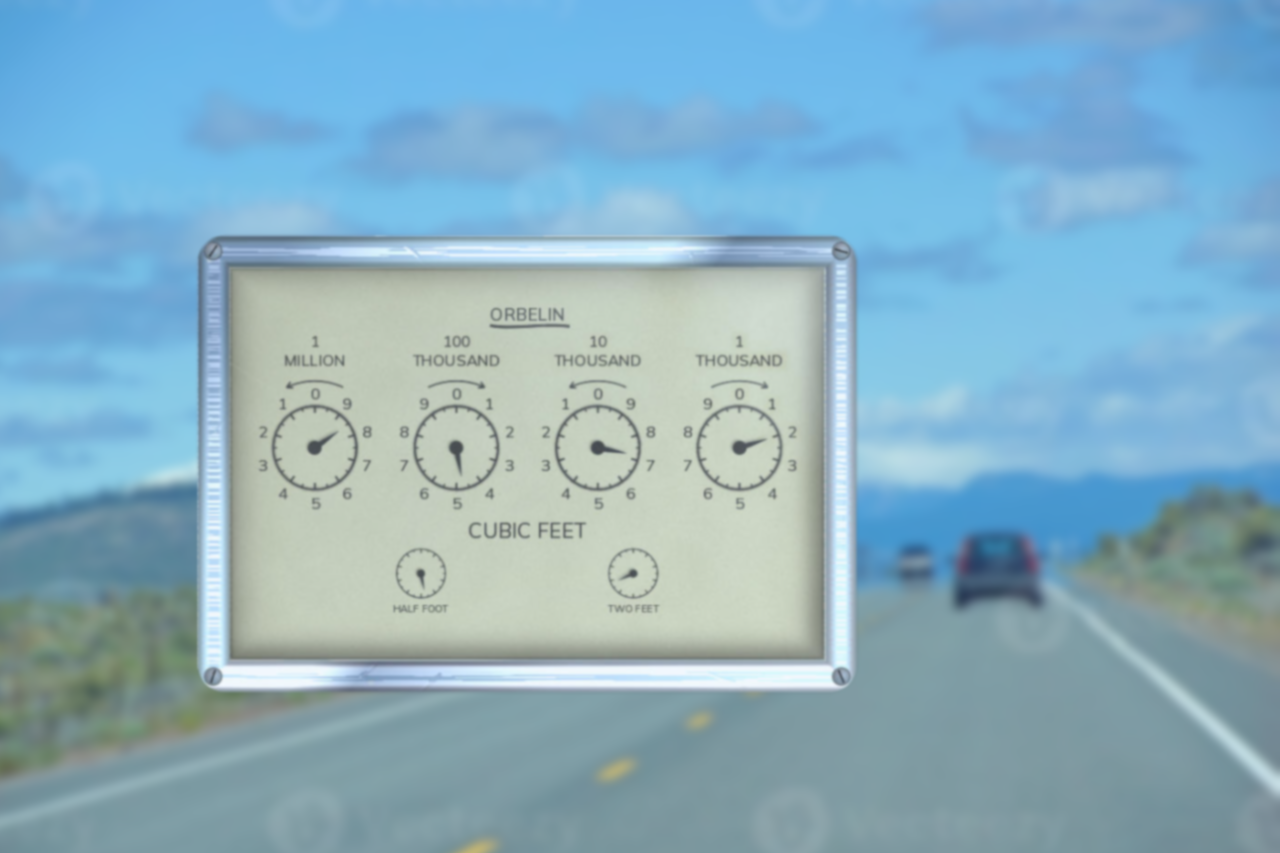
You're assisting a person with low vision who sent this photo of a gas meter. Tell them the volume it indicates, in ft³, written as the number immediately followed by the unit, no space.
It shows 847200ft³
